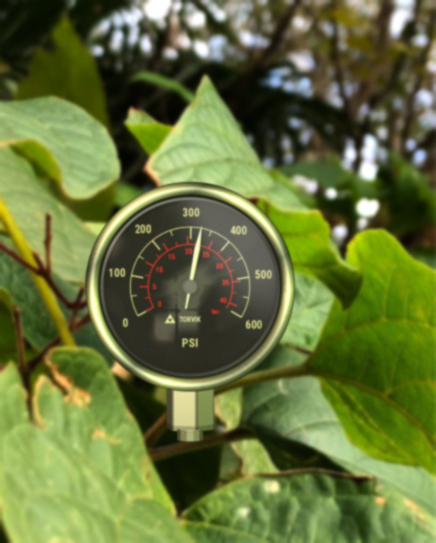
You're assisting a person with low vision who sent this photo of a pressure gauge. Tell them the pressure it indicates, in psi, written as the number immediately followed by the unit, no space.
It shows 325psi
